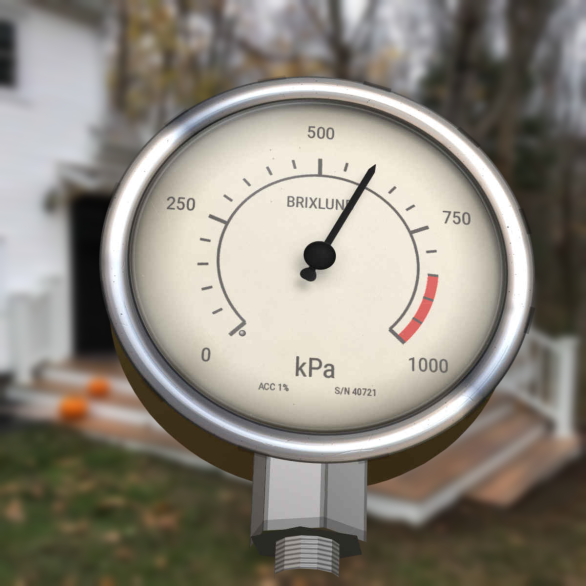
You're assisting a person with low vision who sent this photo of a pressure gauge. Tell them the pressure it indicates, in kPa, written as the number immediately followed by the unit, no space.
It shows 600kPa
